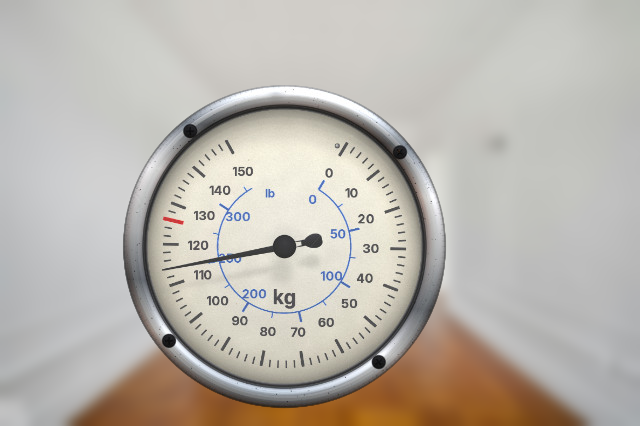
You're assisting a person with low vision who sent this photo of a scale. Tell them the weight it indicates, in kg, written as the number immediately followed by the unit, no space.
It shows 114kg
